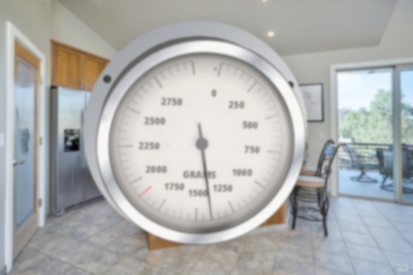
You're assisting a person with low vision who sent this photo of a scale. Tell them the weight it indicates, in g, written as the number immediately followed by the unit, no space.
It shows 1400g
